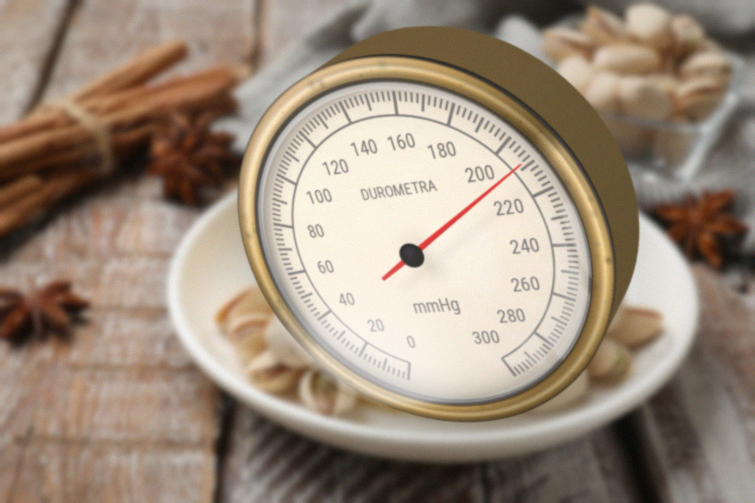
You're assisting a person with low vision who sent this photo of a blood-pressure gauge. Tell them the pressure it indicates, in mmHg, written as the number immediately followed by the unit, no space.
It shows 208mmHg
